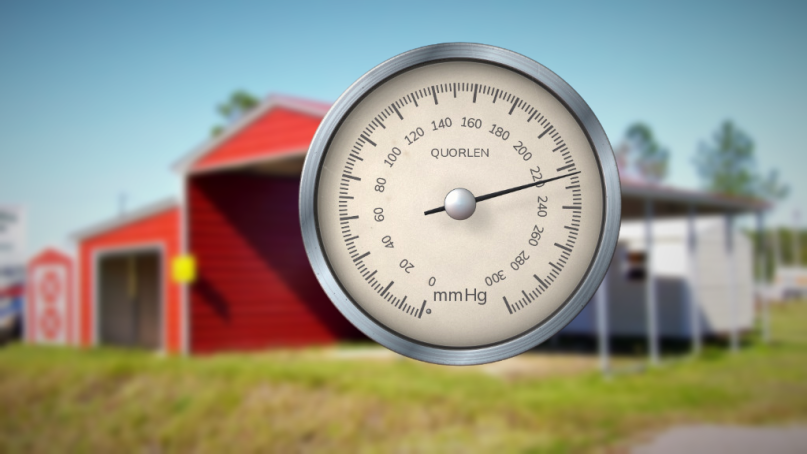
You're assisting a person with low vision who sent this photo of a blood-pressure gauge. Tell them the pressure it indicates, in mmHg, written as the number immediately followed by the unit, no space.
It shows 224mmHg
